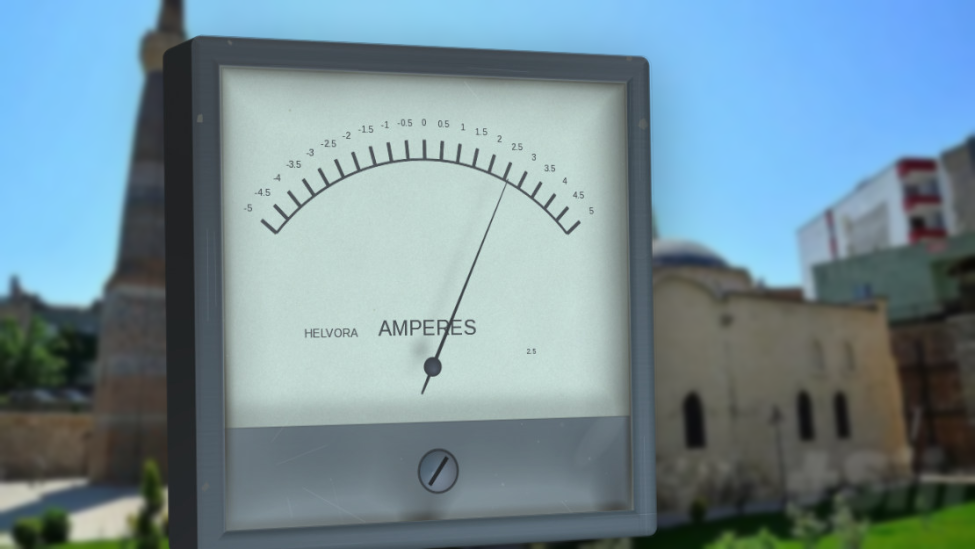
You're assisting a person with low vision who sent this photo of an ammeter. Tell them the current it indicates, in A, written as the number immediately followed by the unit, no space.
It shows 2.5A
